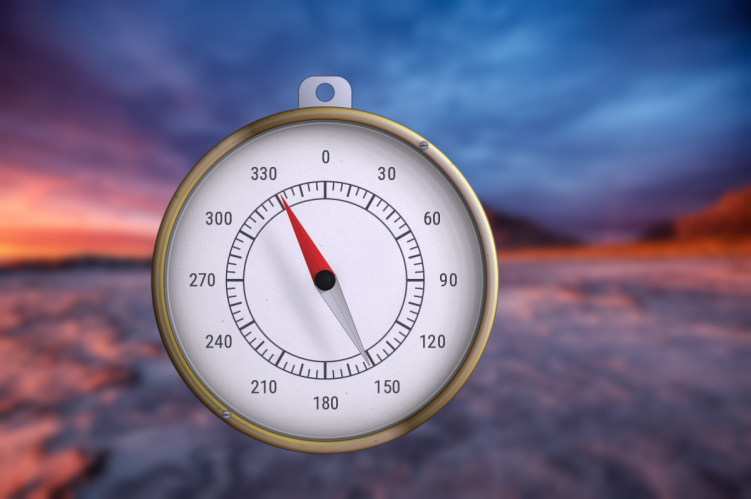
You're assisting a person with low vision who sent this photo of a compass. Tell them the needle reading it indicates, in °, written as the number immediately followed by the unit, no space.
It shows 332.5°
